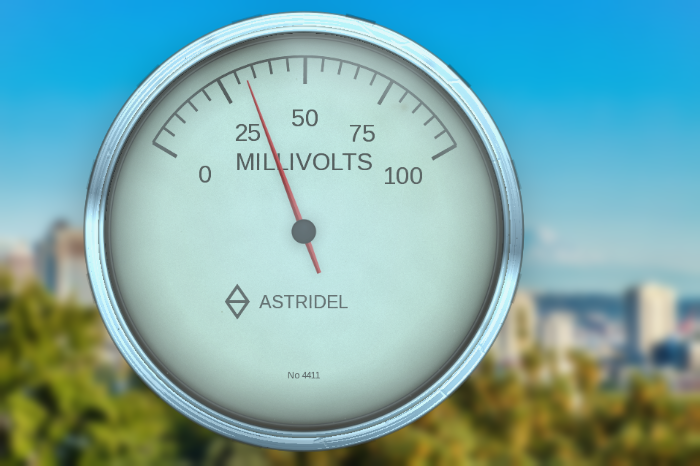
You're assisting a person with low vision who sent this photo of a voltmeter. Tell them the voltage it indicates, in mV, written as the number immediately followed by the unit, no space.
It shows 32.5mV
